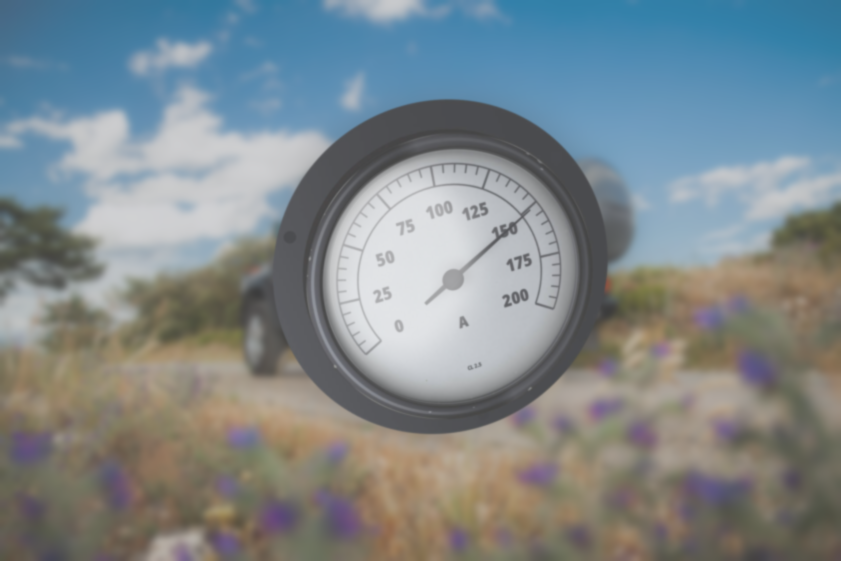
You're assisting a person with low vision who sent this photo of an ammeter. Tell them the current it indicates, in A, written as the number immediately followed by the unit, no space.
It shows 150A
